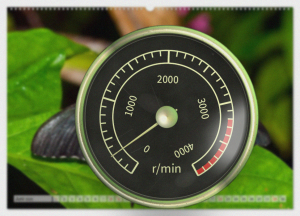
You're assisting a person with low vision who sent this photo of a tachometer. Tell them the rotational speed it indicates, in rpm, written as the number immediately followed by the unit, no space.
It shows 300rpm
